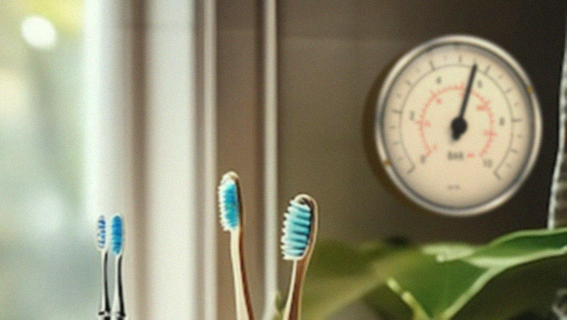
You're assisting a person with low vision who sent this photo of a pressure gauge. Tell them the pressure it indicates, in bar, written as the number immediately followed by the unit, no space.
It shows 5.5bar
